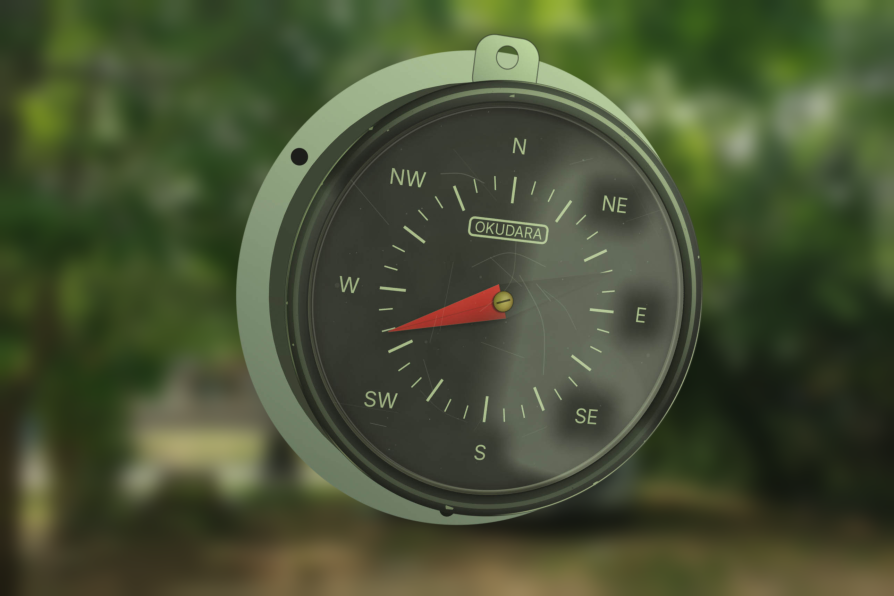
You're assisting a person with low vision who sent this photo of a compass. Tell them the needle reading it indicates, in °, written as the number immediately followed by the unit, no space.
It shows 250°
